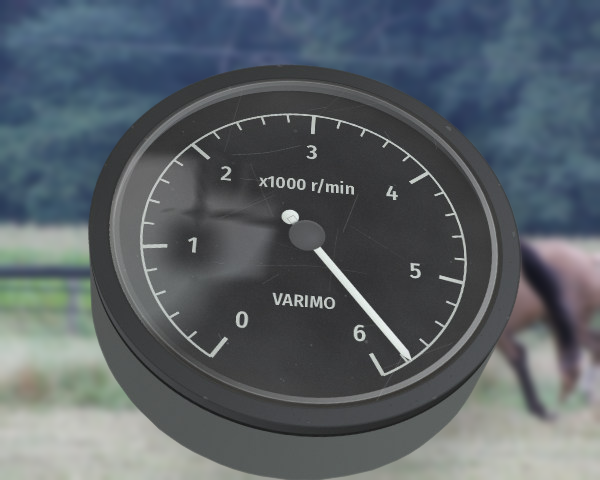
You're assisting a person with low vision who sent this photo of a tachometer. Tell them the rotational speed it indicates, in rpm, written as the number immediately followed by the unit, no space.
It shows 5800rpm
